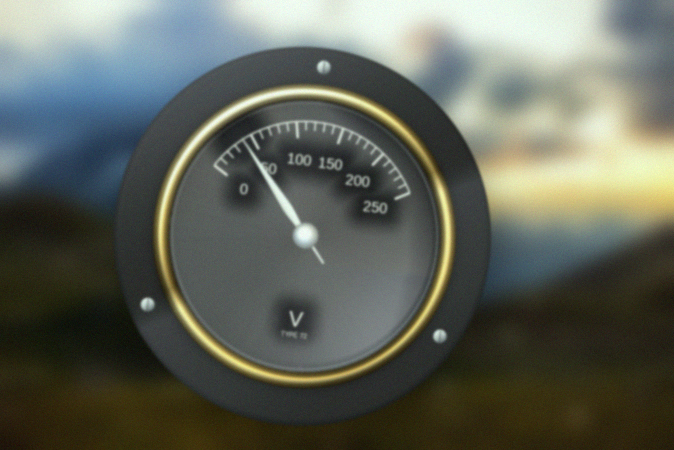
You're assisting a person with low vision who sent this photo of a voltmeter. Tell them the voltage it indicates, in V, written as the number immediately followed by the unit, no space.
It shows 40V
